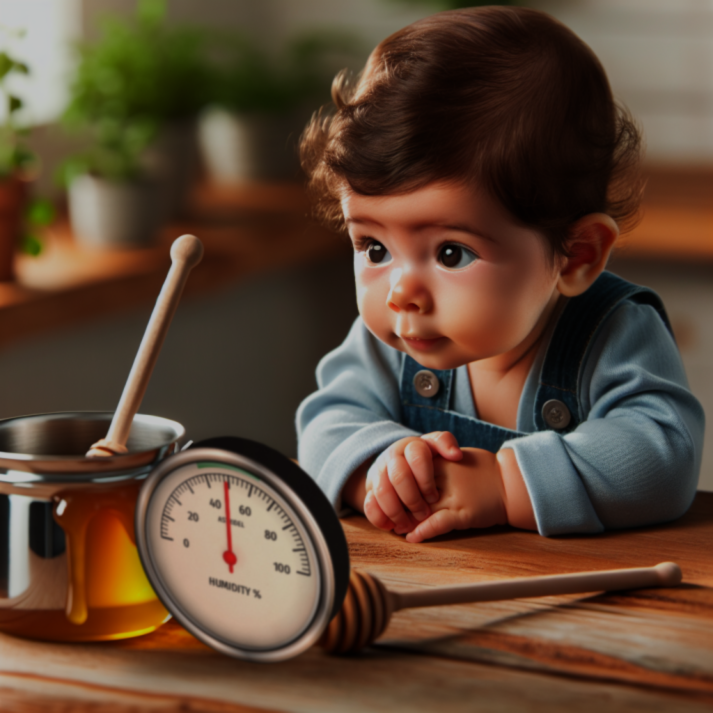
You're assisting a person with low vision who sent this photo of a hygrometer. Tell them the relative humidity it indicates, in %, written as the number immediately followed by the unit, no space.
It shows 50%
